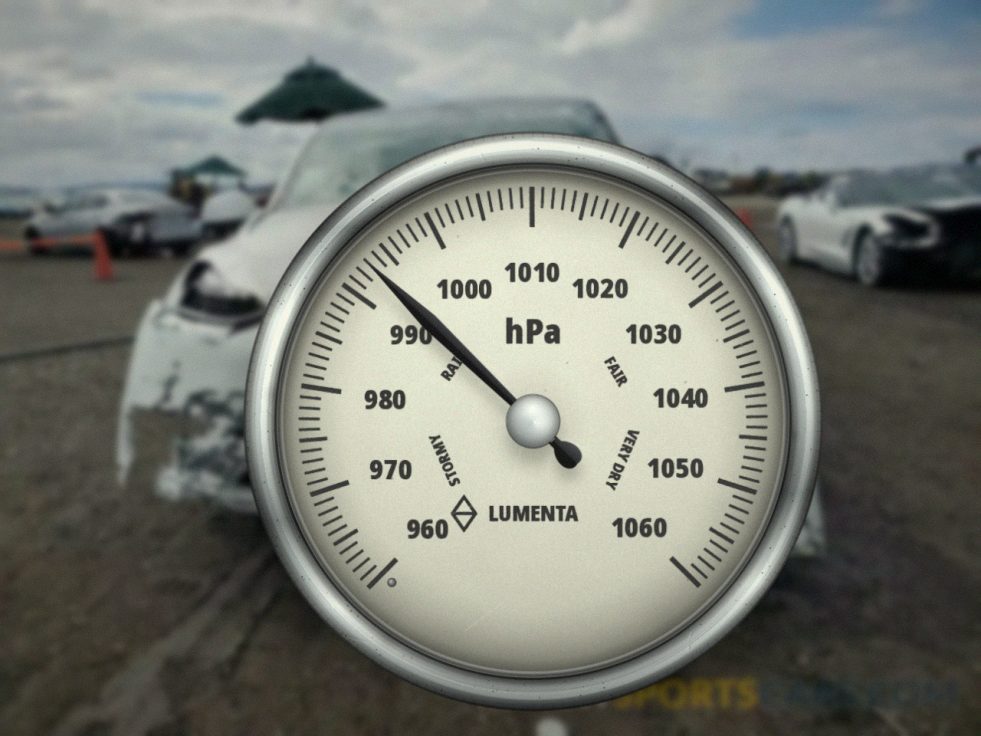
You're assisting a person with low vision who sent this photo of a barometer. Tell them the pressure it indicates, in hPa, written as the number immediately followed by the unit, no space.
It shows 993hPa
